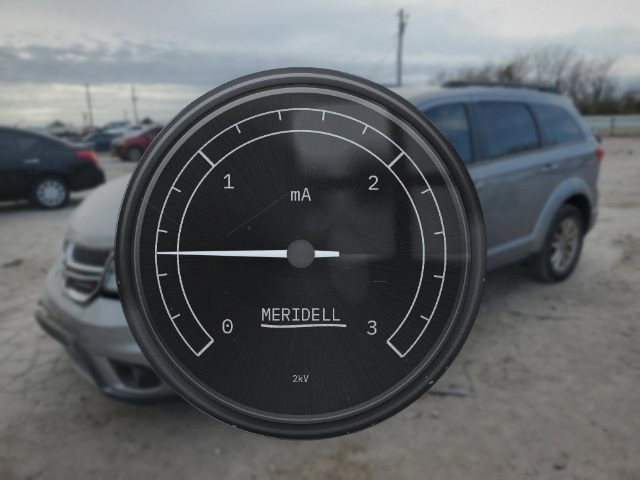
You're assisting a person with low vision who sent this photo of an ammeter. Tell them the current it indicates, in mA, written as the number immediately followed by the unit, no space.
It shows 0.5mA
